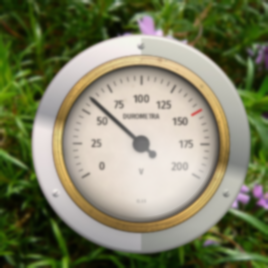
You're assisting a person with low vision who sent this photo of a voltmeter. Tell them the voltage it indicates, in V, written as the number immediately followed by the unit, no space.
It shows 60V
